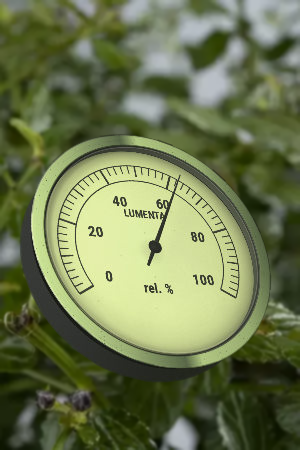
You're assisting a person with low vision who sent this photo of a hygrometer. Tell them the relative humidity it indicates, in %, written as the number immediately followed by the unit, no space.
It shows 62%
